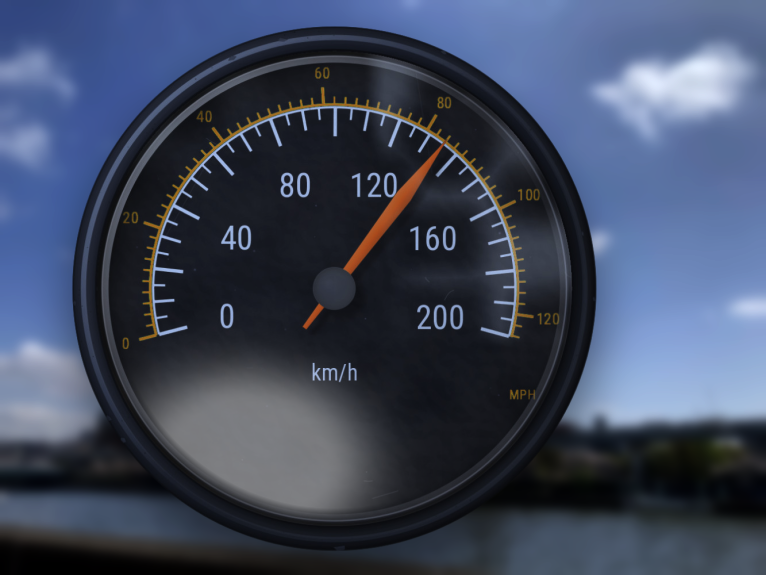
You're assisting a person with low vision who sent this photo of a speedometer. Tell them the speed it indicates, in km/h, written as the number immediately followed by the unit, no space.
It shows 135km/h
